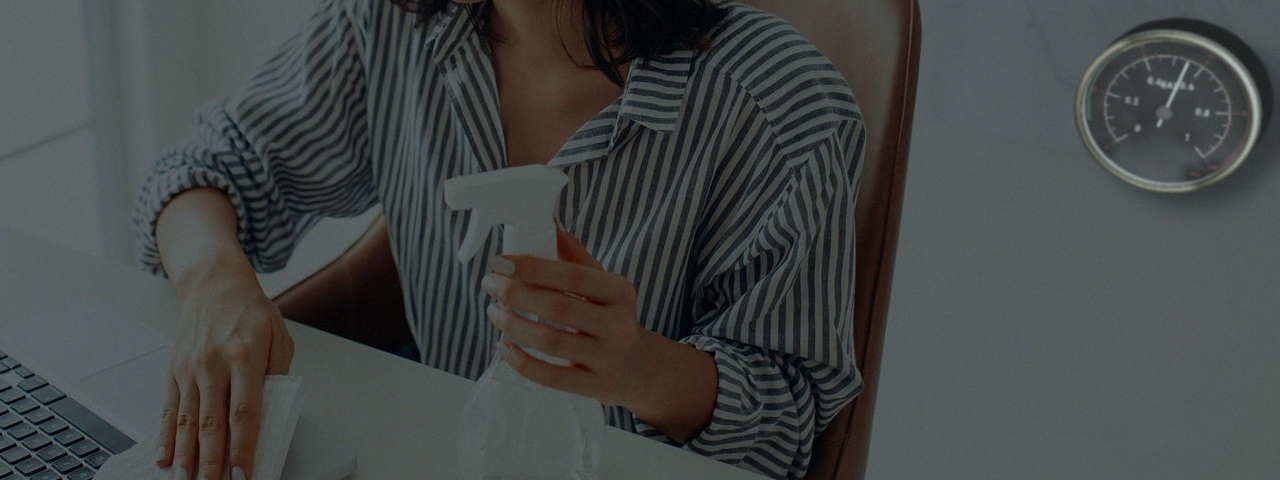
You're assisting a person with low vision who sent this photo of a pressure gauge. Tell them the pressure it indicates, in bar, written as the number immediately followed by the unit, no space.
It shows 0.55bar
